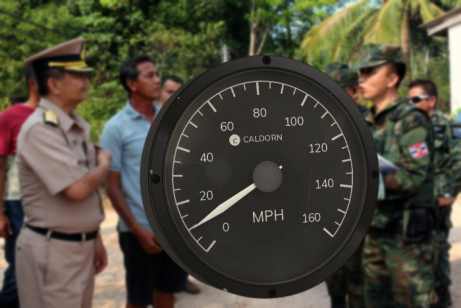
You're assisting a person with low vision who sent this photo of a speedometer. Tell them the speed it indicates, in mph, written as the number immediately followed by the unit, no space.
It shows 10mph
